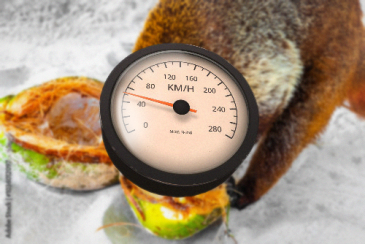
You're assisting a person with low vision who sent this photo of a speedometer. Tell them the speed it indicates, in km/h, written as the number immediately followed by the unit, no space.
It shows 50km/h
